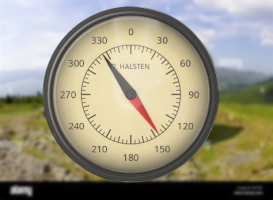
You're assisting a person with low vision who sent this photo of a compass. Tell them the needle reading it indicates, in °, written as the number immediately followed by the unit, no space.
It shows 145°
